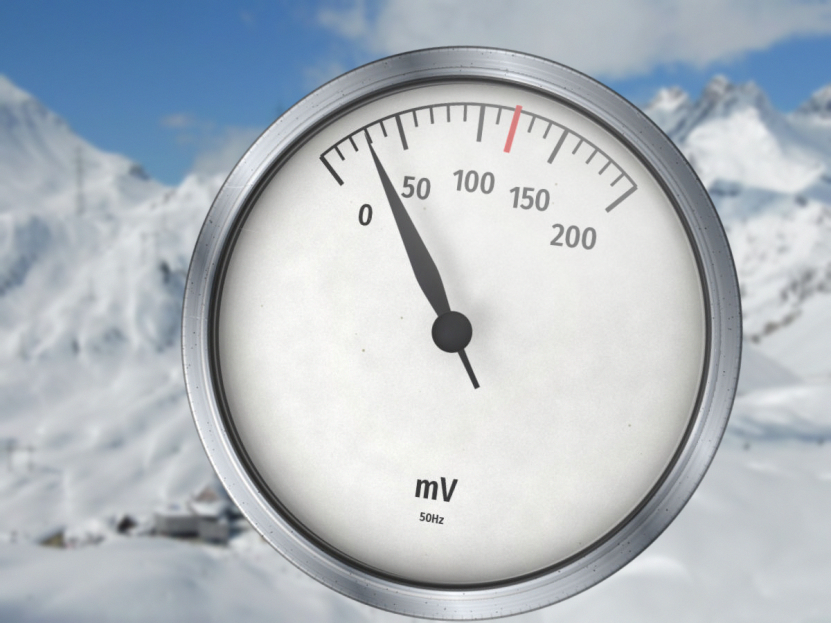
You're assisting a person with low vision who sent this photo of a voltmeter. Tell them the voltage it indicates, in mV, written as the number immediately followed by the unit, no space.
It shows 30mV
